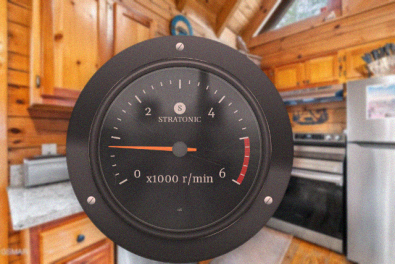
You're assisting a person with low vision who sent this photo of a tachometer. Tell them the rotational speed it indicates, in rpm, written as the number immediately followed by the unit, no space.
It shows 800rpm
